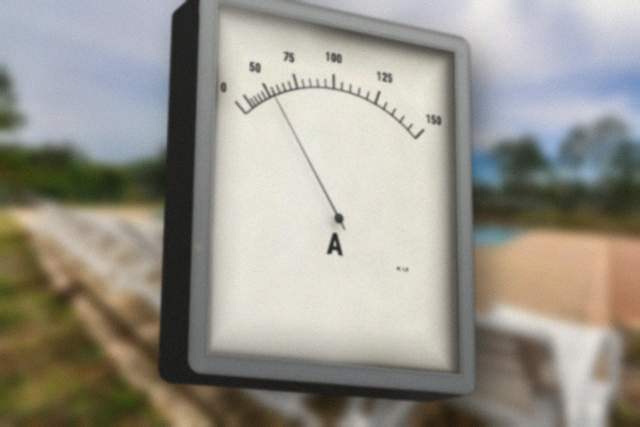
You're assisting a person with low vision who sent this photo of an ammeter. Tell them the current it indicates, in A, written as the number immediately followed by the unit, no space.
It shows 50A
